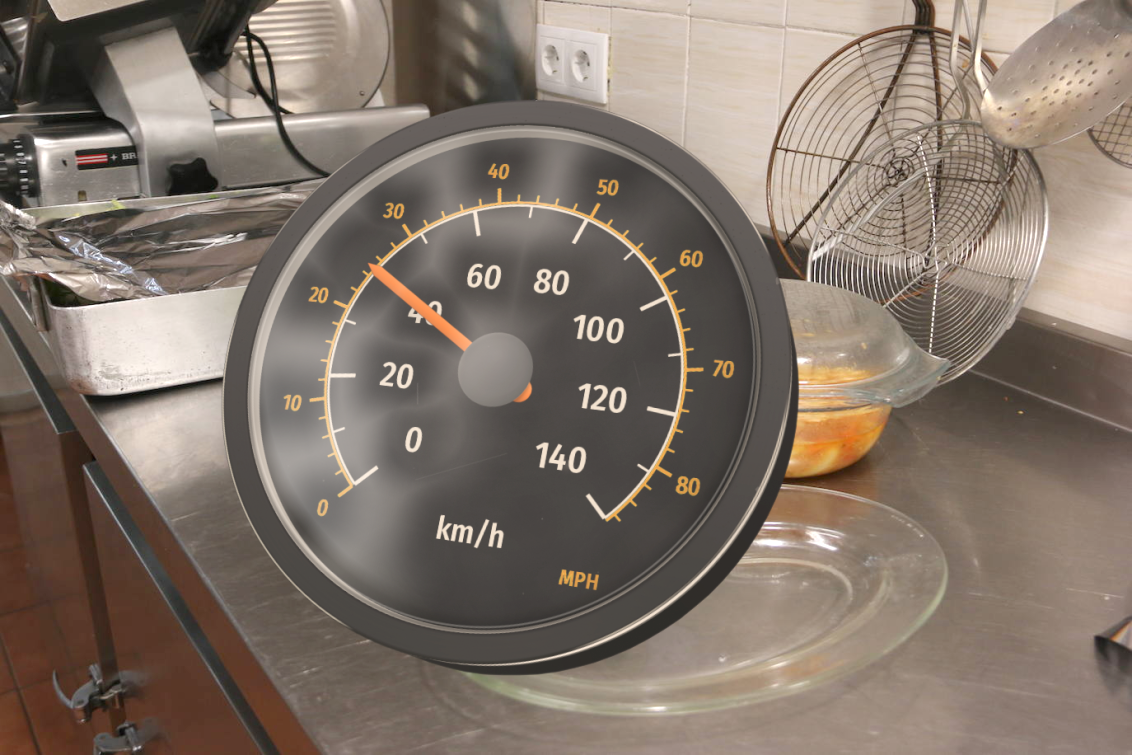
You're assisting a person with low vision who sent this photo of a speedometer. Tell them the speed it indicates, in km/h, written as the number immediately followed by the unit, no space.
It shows 40km/h
